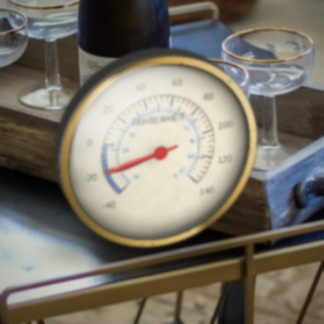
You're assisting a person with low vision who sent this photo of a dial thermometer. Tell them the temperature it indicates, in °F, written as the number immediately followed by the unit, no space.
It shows -20°F
